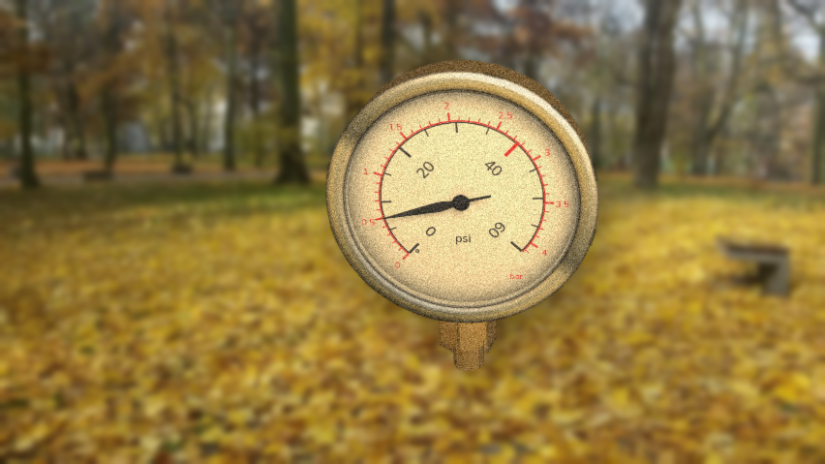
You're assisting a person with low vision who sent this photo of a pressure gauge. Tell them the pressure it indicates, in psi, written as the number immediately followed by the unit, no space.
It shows 7.5psi
